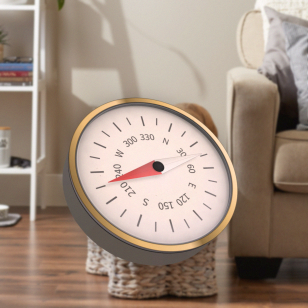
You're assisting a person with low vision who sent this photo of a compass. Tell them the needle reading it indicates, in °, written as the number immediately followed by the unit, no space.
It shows 225°
